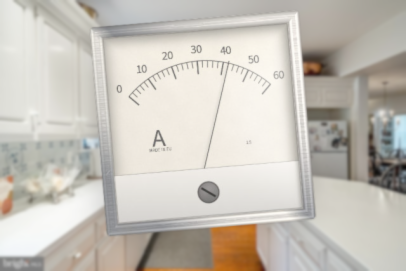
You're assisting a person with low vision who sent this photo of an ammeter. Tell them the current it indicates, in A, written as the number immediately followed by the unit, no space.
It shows 42A
